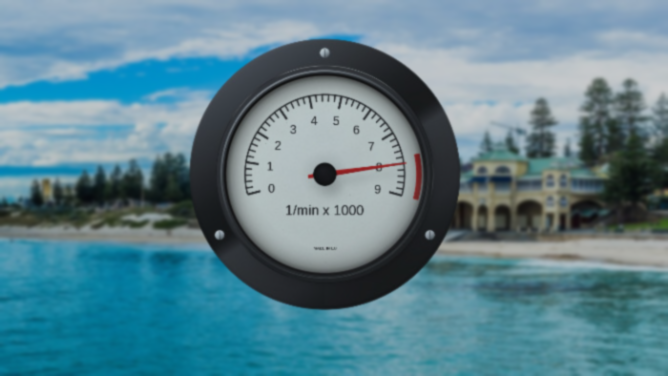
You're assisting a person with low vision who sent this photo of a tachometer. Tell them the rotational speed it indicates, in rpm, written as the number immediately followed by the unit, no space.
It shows 8000rpm
